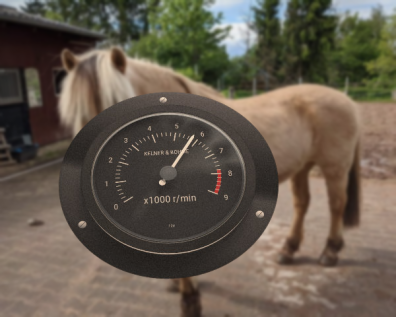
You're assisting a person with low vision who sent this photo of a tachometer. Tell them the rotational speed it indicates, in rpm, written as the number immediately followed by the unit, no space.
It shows 5800rpm
